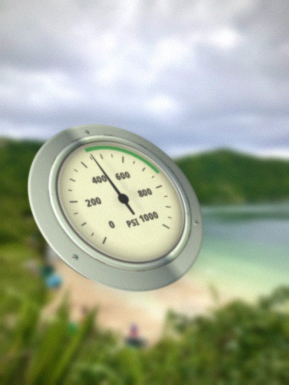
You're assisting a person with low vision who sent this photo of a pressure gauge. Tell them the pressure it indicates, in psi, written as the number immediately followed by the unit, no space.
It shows 450psi
